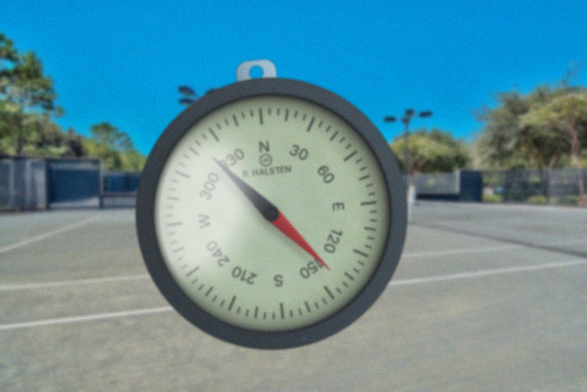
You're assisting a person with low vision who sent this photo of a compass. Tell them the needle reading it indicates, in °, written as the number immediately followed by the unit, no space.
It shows 140°
